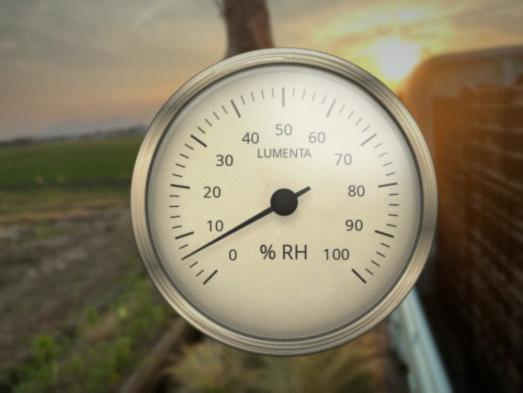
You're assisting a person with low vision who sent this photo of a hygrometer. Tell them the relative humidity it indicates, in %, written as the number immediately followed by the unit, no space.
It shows 6%
